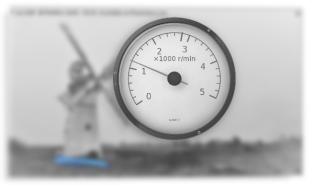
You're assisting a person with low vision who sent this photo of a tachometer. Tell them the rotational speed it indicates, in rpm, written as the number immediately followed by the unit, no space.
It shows 1200rpm
